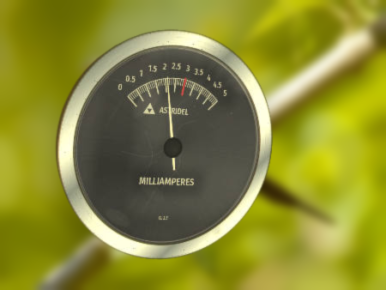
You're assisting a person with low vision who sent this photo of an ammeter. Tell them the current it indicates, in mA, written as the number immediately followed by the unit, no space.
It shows 2mA
